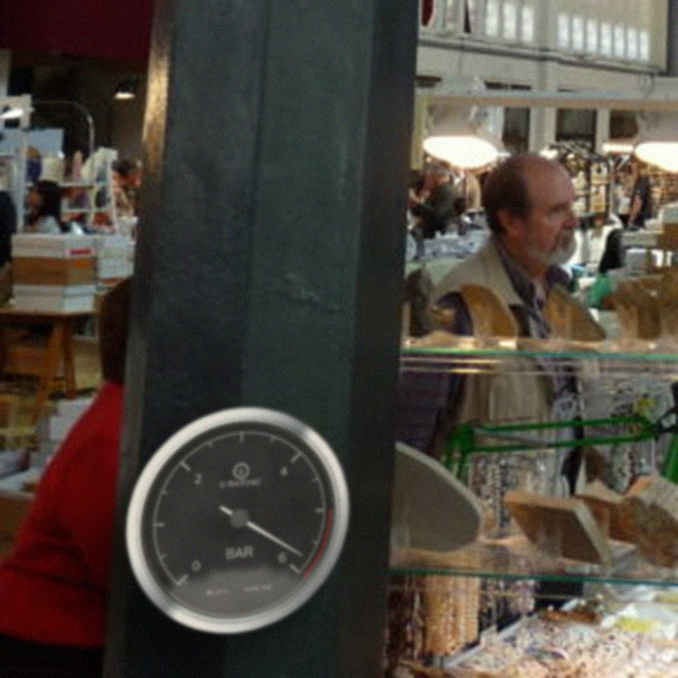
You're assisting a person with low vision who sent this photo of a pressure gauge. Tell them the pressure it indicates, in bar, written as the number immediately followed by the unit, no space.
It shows 5.75bar
